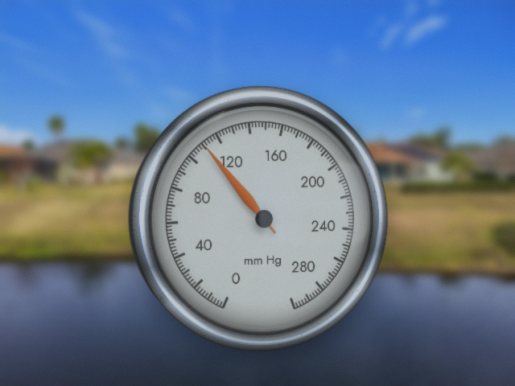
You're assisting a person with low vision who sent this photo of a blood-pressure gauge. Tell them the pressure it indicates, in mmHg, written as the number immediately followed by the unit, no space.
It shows 110mmHg
